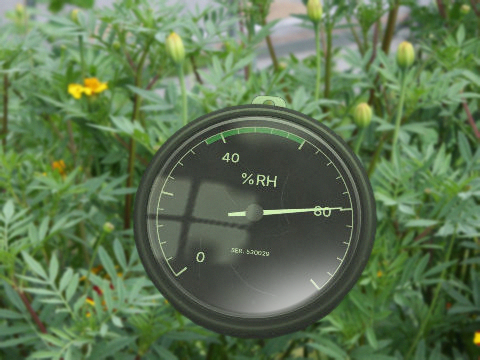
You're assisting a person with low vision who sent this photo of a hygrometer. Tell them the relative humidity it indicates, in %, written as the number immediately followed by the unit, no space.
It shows 80%
